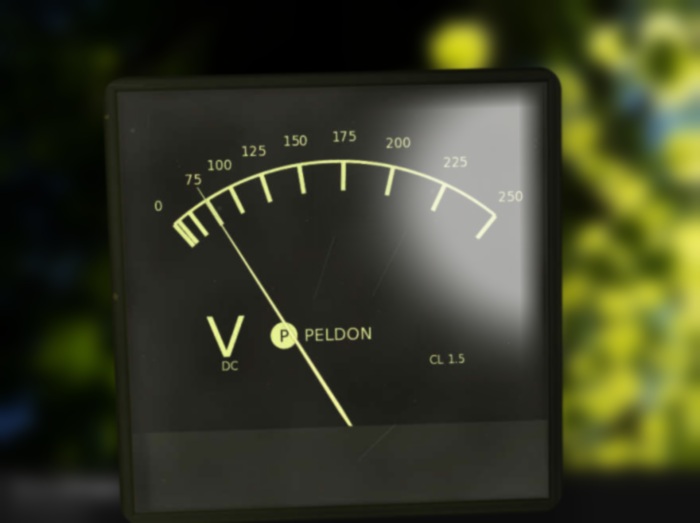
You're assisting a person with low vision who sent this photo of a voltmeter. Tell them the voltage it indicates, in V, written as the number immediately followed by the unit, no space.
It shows 75V
